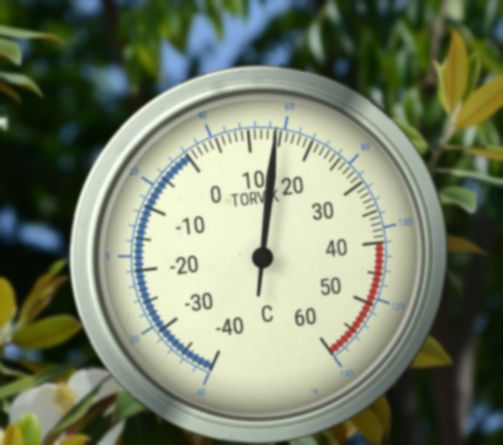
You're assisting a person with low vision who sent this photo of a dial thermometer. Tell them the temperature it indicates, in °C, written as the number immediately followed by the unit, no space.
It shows 14°C
